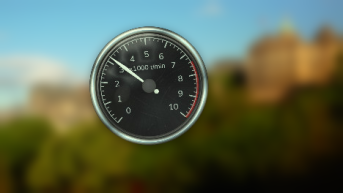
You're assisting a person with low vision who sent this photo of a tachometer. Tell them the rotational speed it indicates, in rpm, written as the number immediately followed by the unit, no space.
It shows 3200rpm
